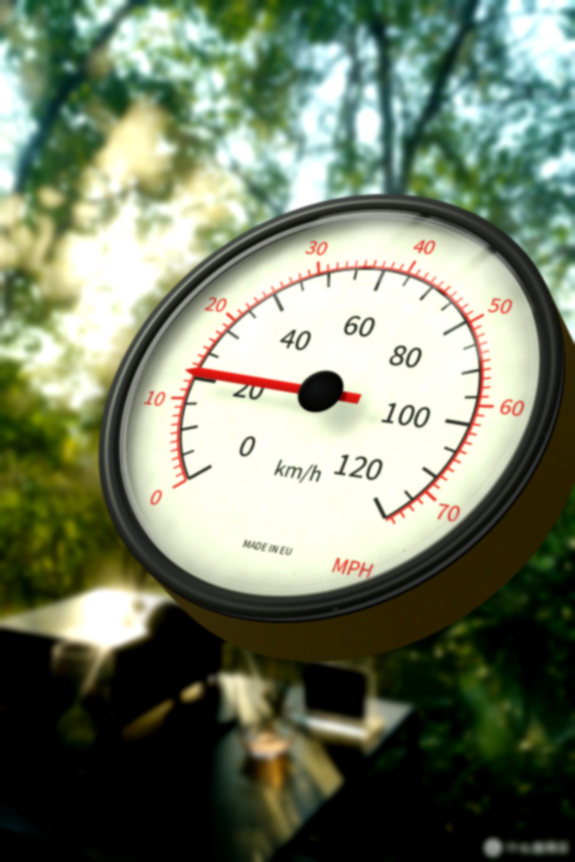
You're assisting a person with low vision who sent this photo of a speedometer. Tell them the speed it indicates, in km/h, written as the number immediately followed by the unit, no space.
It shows 20km/h
